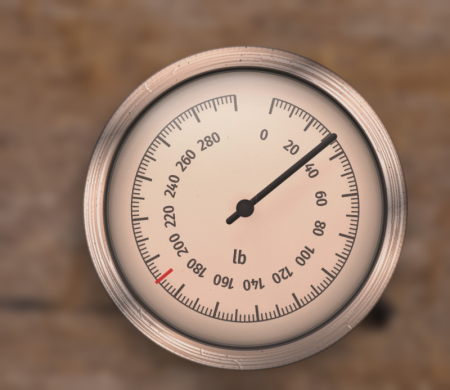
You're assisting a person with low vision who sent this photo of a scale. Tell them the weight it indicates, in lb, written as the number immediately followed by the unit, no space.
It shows 32lb
